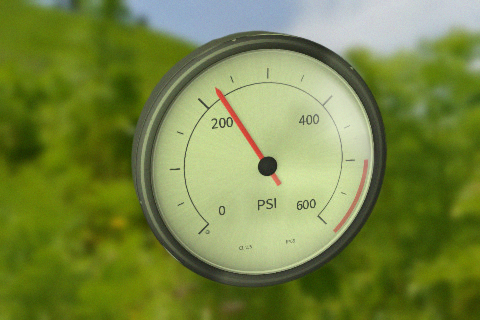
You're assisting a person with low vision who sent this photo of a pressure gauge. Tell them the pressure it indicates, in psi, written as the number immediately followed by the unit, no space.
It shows 225psi
